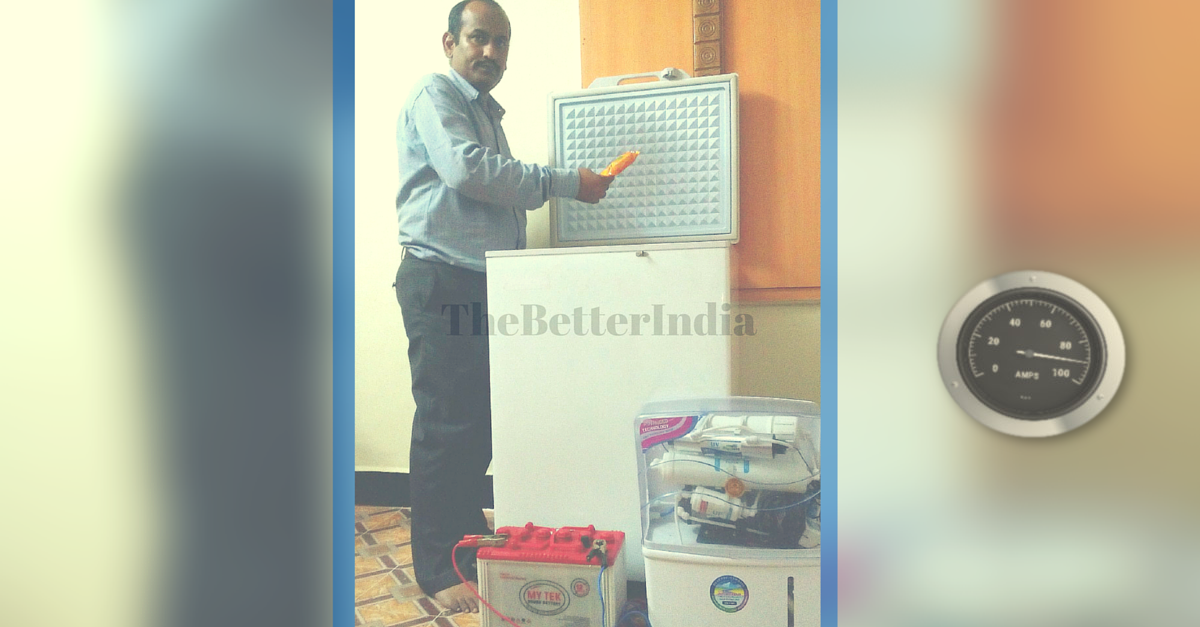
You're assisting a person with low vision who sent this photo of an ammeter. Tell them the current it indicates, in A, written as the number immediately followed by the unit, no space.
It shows 90A
